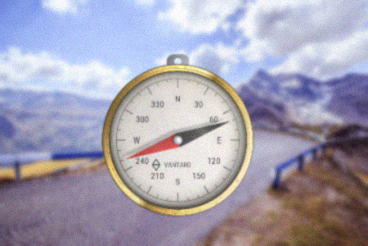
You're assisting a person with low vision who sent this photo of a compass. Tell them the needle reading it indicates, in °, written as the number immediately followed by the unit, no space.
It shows 250°
